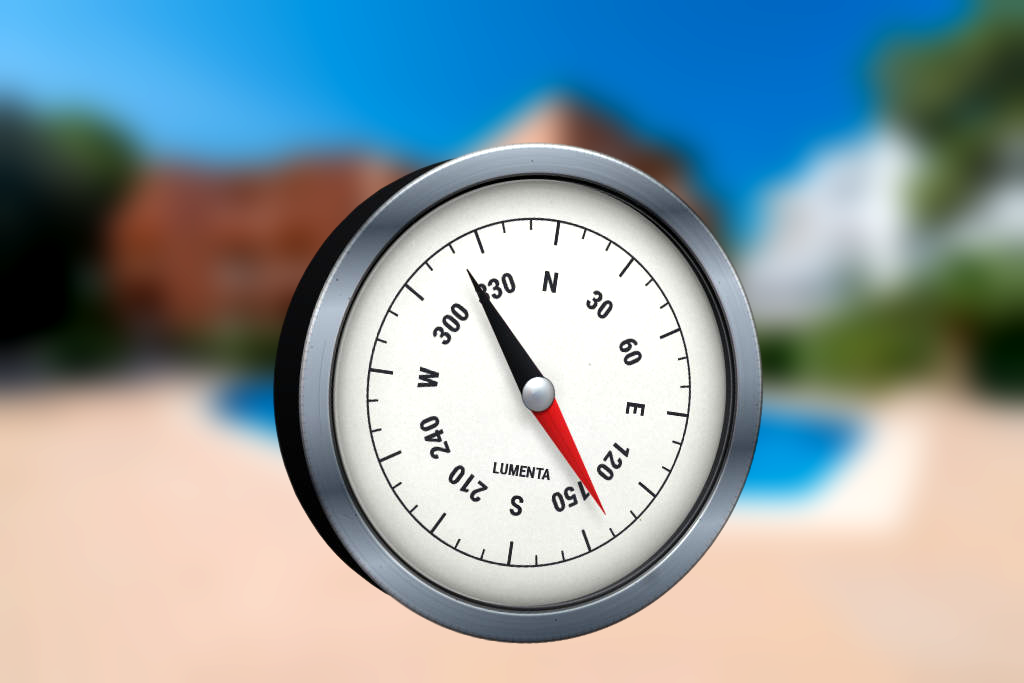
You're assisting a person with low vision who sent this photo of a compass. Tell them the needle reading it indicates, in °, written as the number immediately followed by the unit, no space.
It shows 140°
